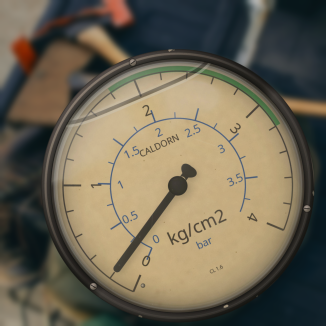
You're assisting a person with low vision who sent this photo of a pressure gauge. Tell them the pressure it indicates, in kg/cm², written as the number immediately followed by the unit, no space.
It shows 0.2kg/cm²
